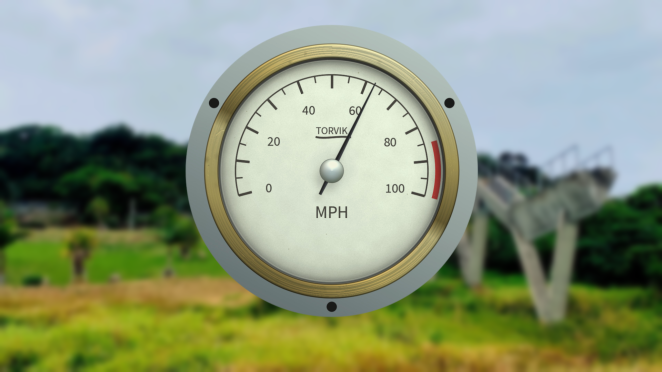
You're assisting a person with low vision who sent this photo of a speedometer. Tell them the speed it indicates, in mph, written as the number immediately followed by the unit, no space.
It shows 62.5mph
